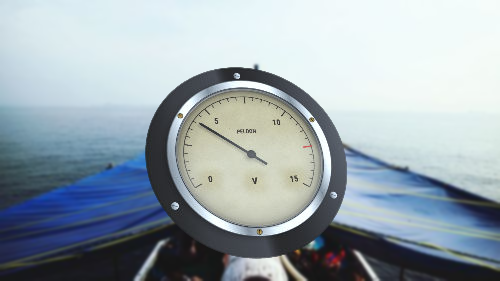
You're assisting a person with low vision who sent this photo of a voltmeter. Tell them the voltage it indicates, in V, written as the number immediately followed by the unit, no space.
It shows 4V
